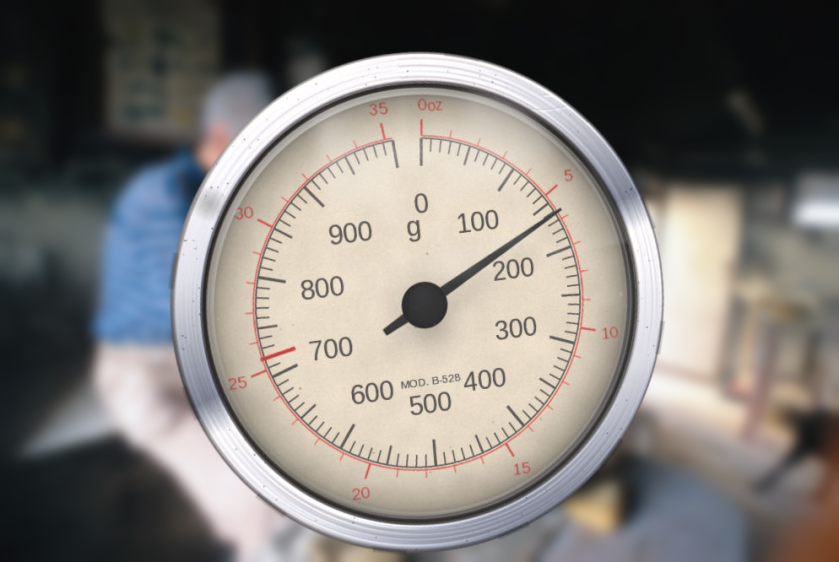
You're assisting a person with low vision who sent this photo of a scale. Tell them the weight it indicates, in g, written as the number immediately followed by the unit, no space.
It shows 160g
